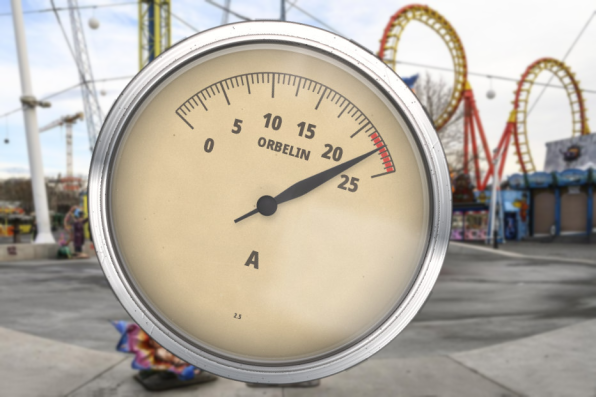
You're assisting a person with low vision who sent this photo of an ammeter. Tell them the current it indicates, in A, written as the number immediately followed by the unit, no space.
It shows 22.5A
